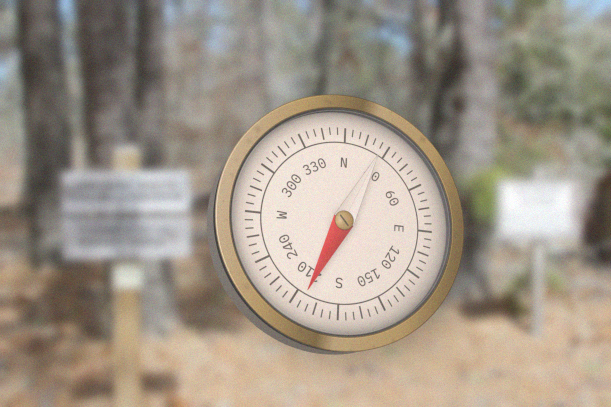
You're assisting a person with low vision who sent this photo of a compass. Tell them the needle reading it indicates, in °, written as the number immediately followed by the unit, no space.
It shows 205°
